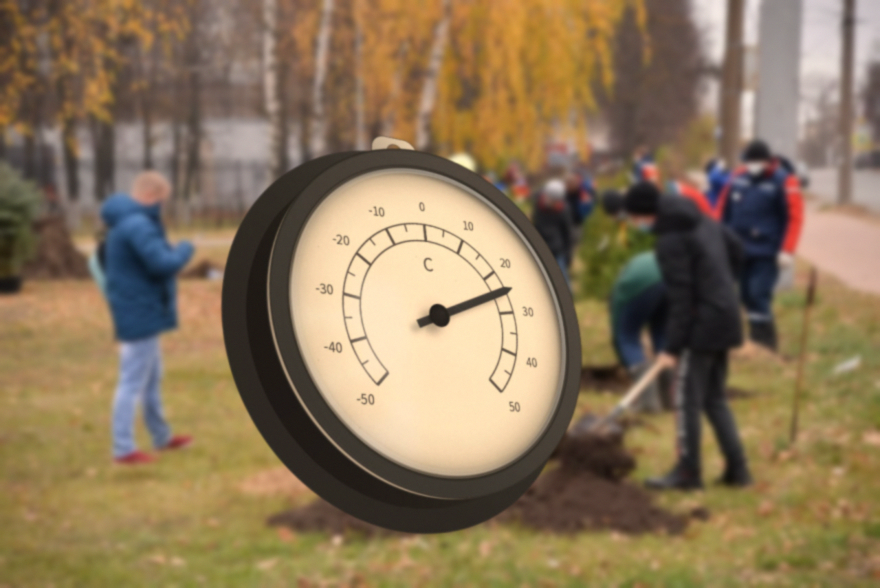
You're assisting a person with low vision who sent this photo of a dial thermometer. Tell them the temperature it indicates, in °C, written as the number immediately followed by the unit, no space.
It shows 25°C
